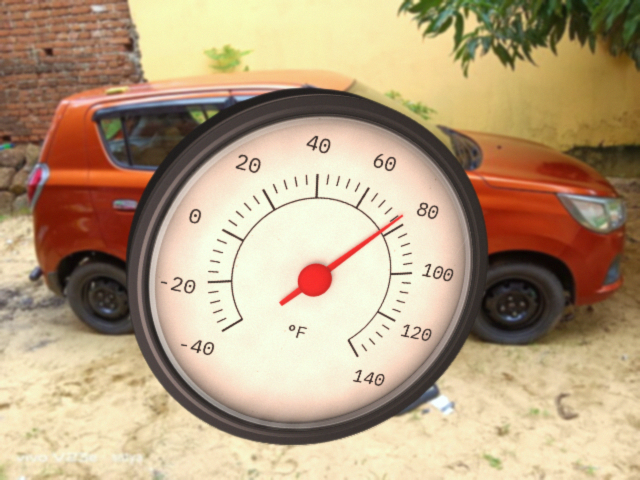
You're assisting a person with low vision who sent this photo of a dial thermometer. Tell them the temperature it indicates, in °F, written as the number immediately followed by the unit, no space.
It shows 76°F
